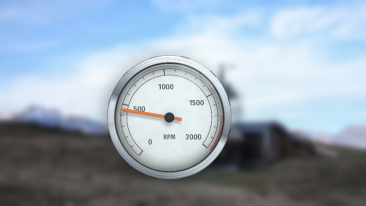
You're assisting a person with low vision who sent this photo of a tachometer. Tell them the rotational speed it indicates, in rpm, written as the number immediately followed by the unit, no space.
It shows 450rpm
